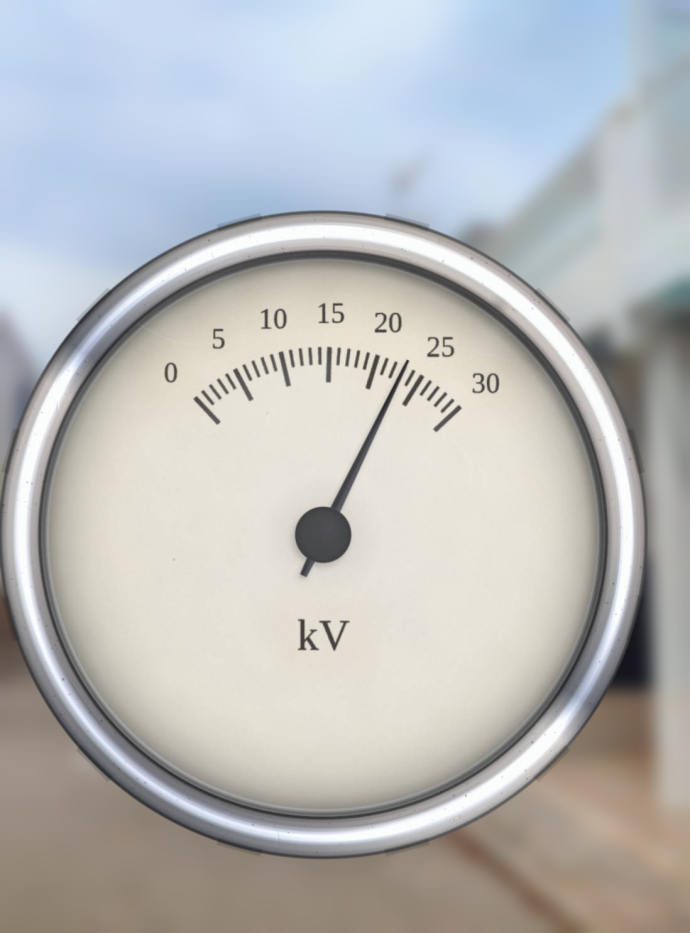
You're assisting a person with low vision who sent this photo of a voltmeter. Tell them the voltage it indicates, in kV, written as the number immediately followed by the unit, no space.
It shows 23kV
